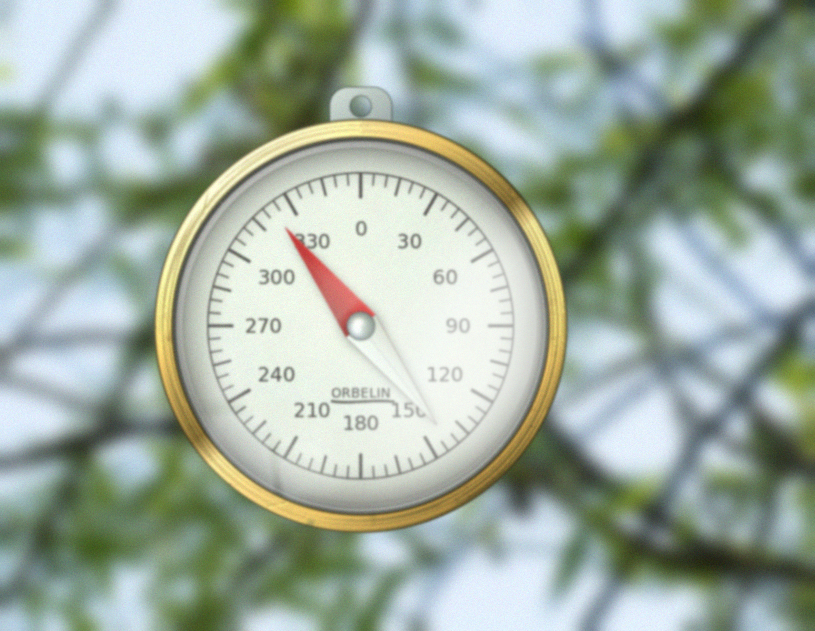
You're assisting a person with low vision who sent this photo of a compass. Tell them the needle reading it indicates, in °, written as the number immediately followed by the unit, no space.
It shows 322.5°
